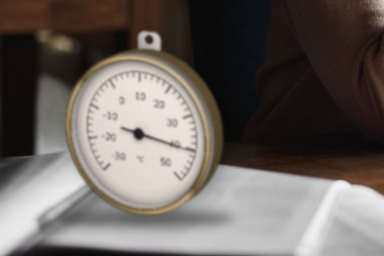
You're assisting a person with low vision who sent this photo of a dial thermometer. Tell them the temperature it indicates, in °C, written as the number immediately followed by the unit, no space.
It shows 40°C
